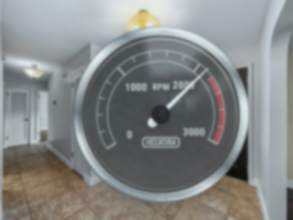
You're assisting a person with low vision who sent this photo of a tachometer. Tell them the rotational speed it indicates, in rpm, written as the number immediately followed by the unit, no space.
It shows 2100rpm
